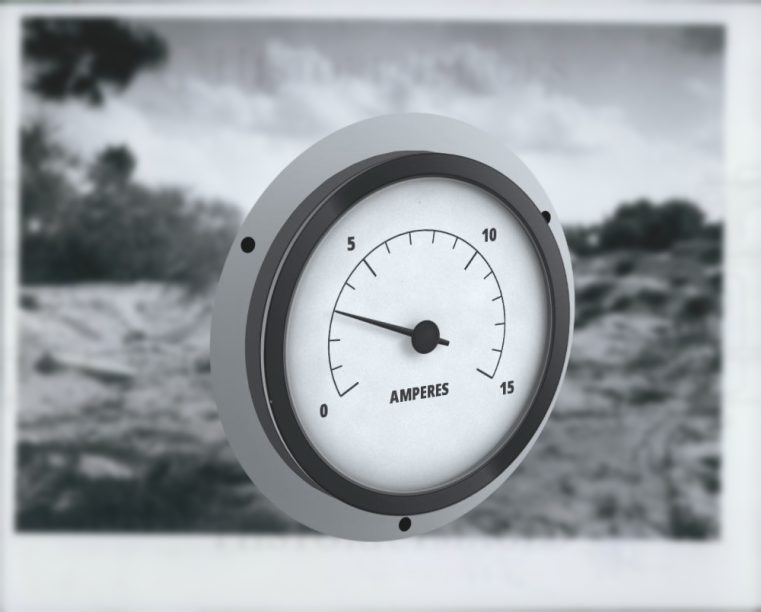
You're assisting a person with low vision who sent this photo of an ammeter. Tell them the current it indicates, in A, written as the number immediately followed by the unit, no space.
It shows 3A
